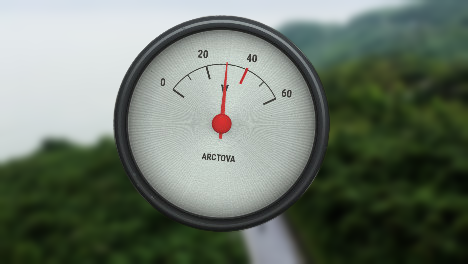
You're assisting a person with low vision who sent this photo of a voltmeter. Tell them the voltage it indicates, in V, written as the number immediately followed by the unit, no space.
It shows 30V
